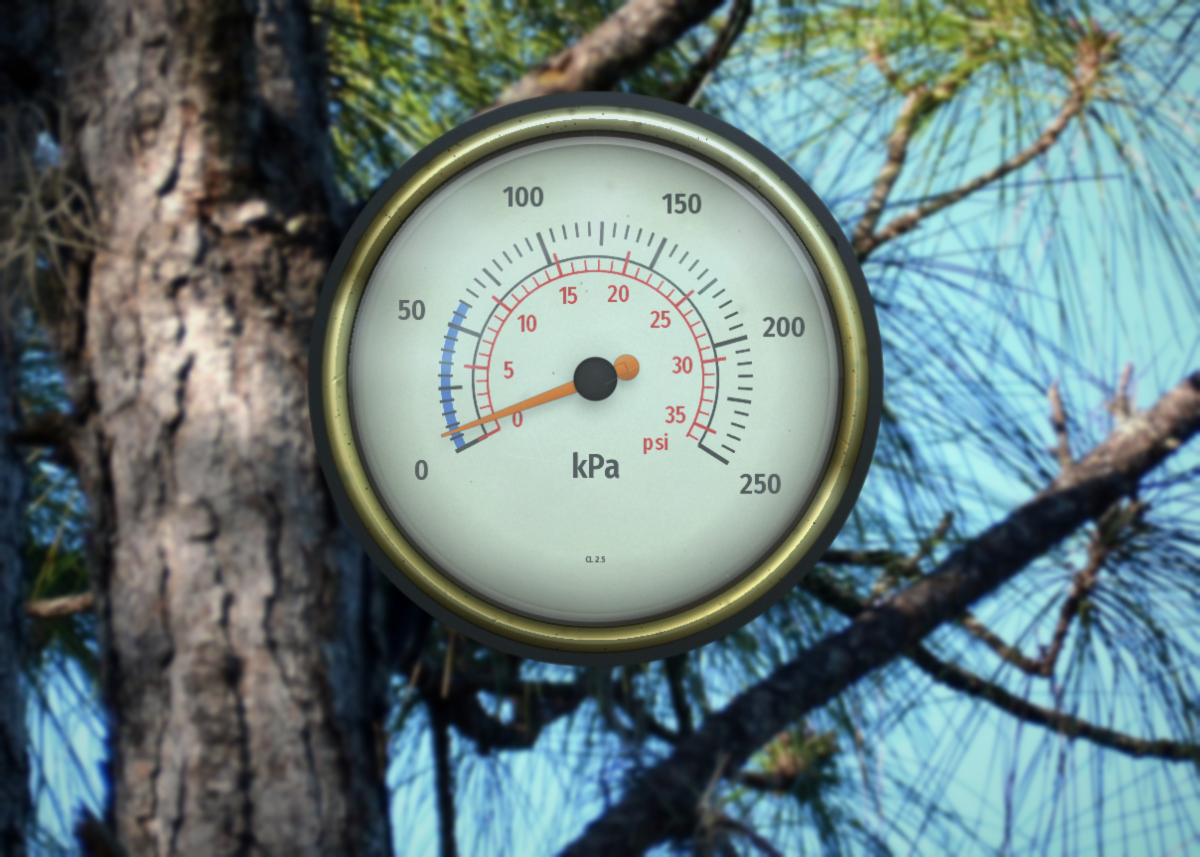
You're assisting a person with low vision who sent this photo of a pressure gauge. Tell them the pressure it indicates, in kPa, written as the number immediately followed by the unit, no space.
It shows 7.5kPa
